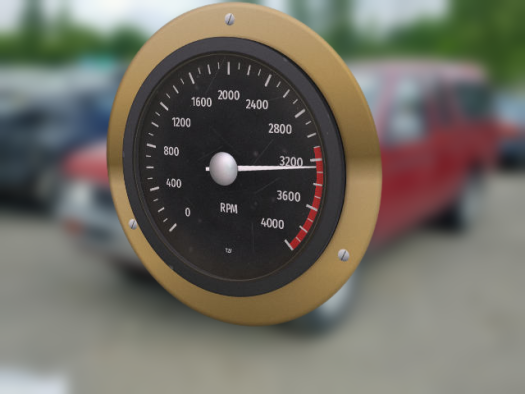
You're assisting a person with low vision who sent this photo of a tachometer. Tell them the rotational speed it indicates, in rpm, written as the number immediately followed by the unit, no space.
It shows 3250rpm
